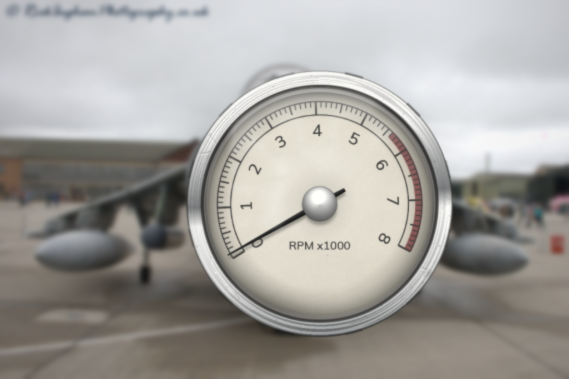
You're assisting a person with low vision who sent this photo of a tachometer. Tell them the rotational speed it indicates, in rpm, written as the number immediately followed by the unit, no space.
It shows 100rpm
